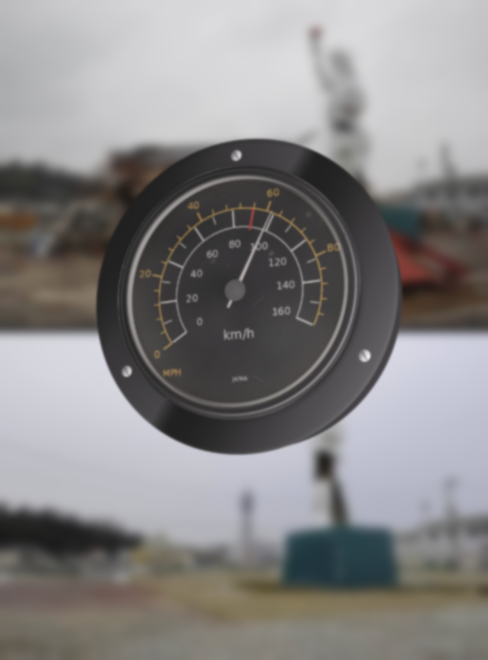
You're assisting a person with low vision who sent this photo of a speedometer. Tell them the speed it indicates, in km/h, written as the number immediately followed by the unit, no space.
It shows 100km/h
